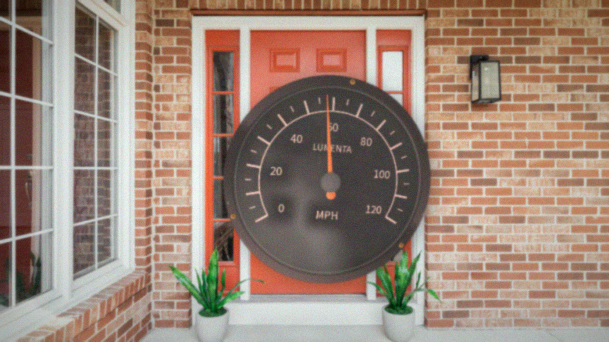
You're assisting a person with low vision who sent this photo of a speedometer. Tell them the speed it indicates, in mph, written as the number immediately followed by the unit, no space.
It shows 57.5mph
